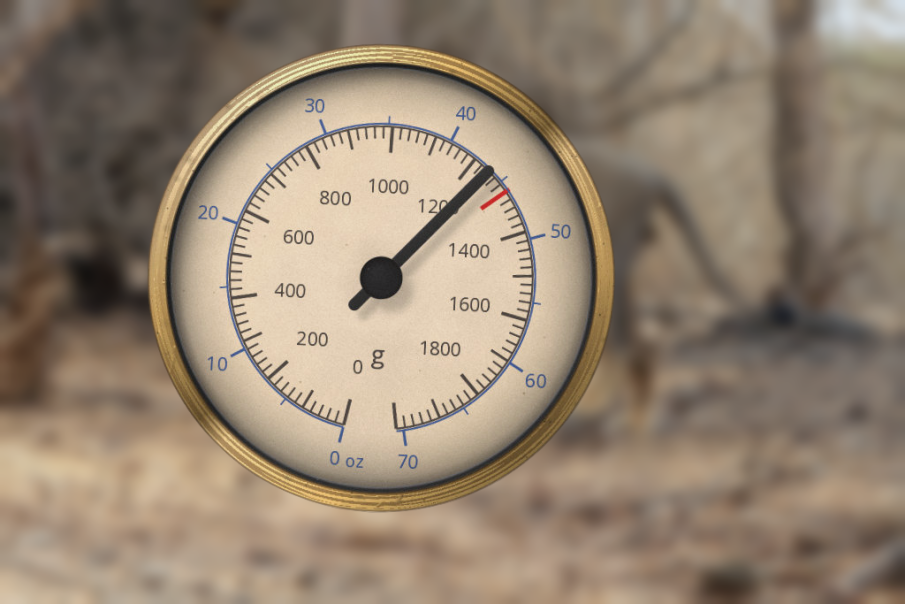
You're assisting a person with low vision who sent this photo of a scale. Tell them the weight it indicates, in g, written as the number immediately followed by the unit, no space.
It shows 1240g
